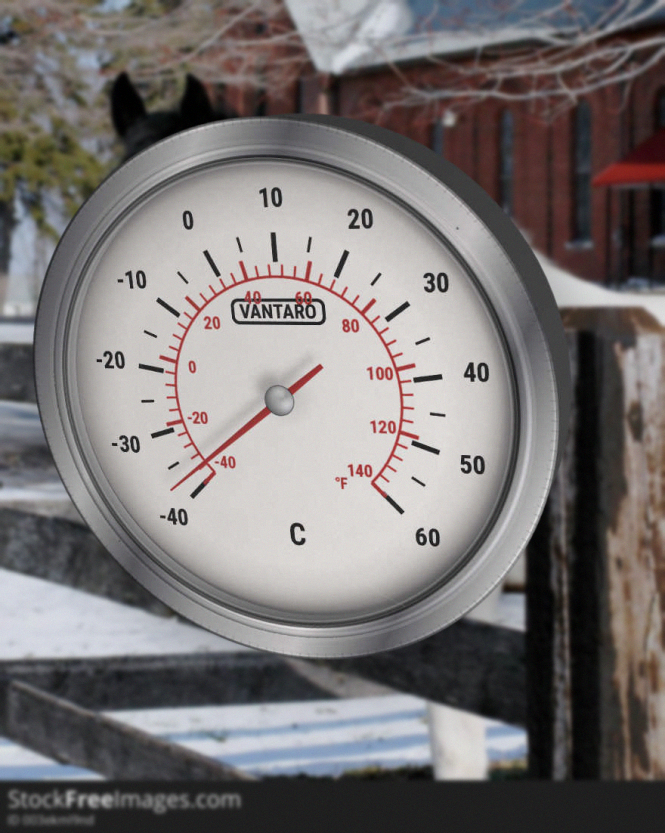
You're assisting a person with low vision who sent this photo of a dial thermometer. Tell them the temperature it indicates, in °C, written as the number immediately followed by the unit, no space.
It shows -37.5°C
